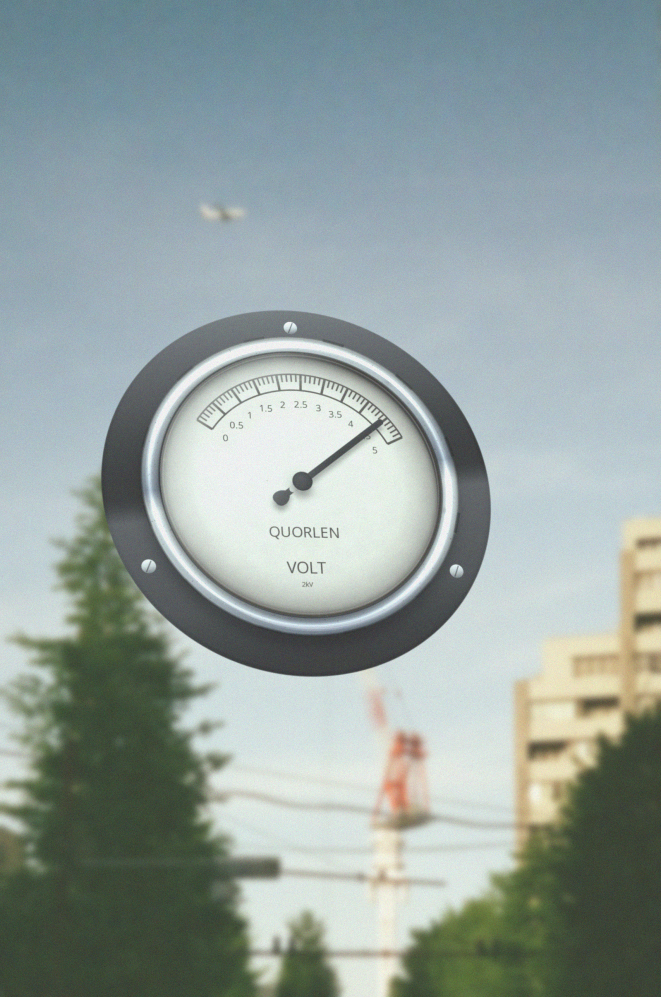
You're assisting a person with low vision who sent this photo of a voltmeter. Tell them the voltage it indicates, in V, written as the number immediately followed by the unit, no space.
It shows 4.5V
